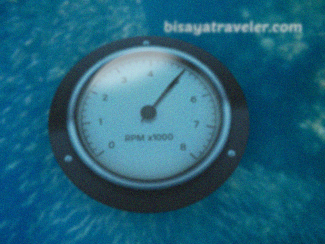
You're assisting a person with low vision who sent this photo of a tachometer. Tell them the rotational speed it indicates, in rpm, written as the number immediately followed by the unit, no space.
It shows 5000rpm
